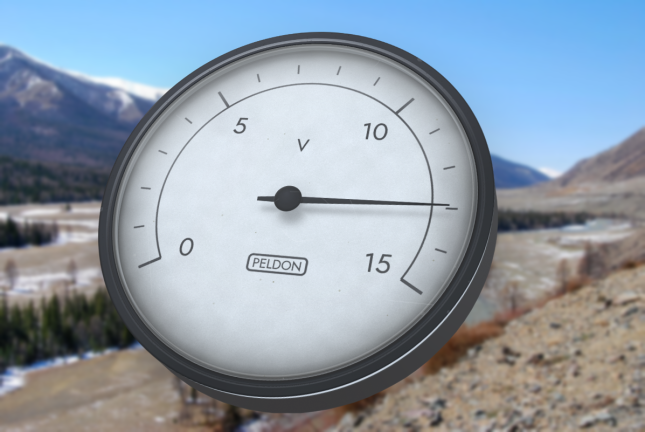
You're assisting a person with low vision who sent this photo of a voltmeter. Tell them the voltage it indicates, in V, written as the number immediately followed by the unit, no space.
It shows 13V
